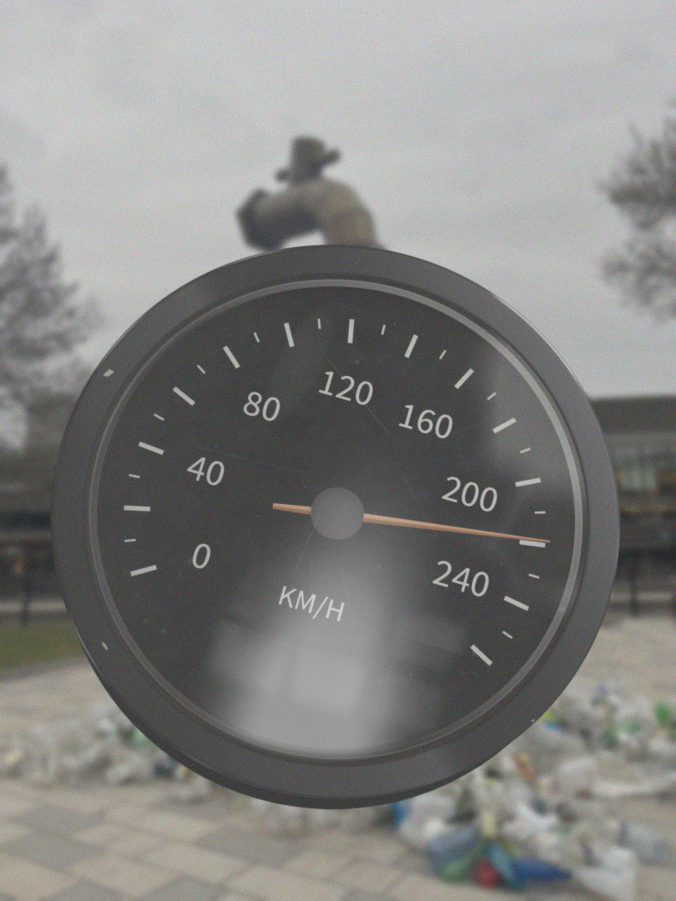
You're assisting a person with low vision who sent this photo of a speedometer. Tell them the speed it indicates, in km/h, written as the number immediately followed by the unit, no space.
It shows 220km/h
